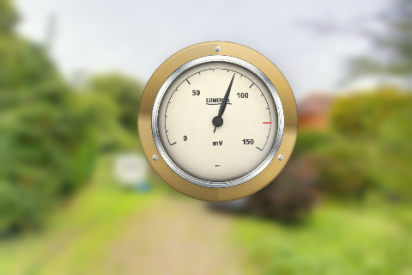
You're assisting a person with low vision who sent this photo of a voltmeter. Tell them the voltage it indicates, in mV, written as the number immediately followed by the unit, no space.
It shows 85mV
